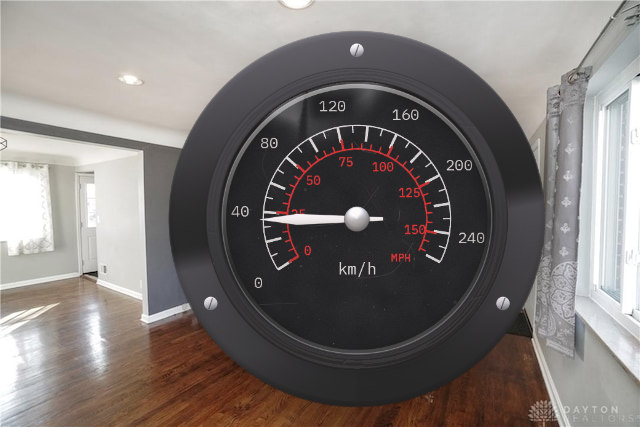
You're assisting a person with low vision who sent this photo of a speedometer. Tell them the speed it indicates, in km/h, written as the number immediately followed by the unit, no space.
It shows 35km/h
